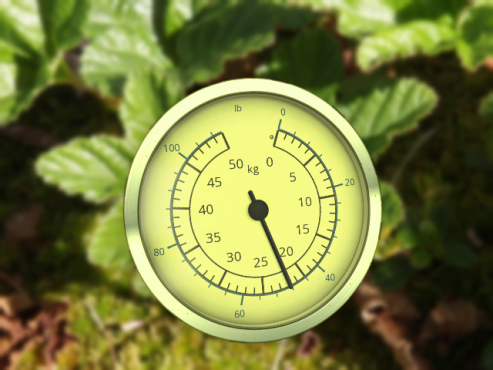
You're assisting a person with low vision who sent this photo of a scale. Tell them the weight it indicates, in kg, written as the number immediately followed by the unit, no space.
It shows 22kg
